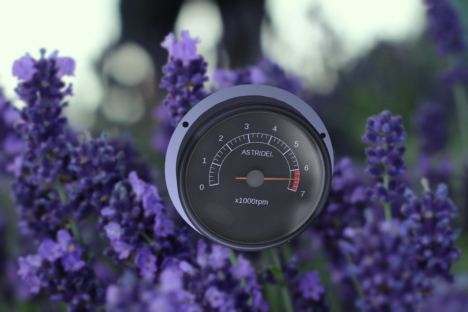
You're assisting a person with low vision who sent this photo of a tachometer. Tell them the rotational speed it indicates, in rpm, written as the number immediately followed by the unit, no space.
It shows 6400rpm
